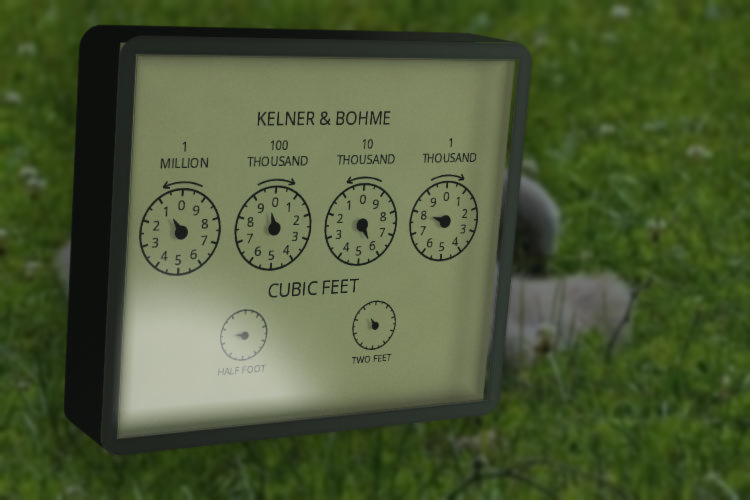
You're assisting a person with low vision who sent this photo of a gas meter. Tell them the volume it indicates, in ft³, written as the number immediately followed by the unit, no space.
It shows 95800ft³
